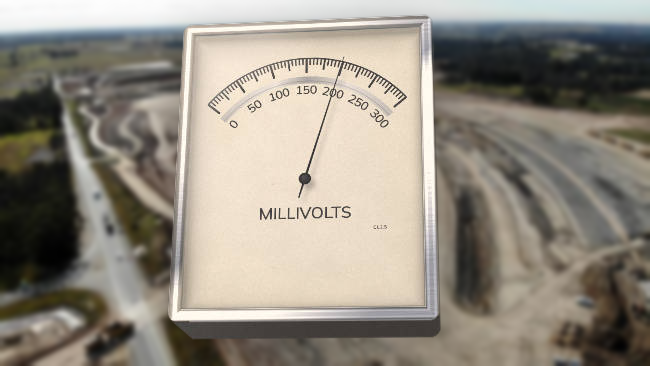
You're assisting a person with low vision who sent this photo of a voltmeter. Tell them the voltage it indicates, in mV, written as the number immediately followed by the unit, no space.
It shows 200mV
